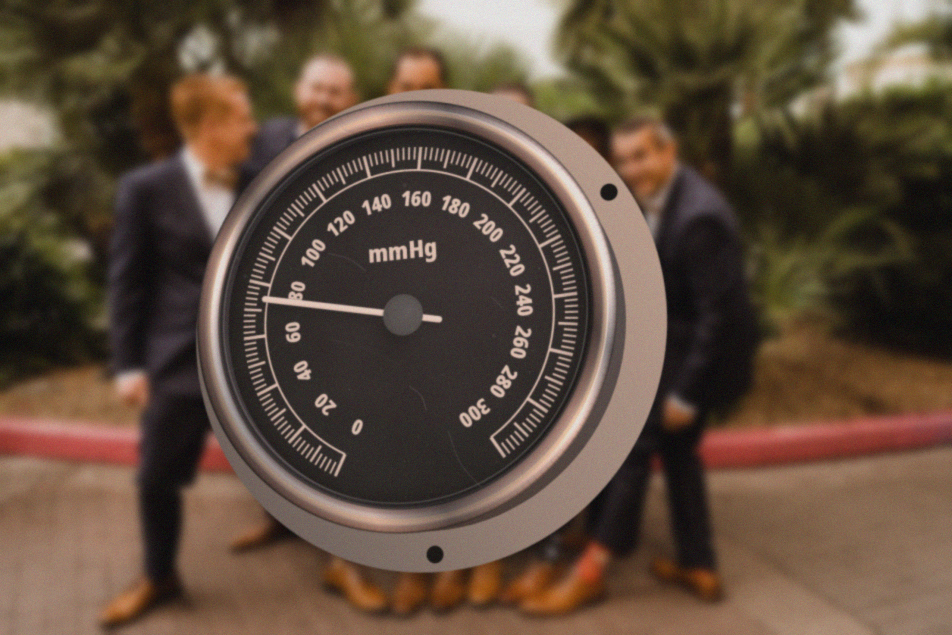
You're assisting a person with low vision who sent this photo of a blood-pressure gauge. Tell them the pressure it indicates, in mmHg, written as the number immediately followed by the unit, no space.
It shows 74mmHg
